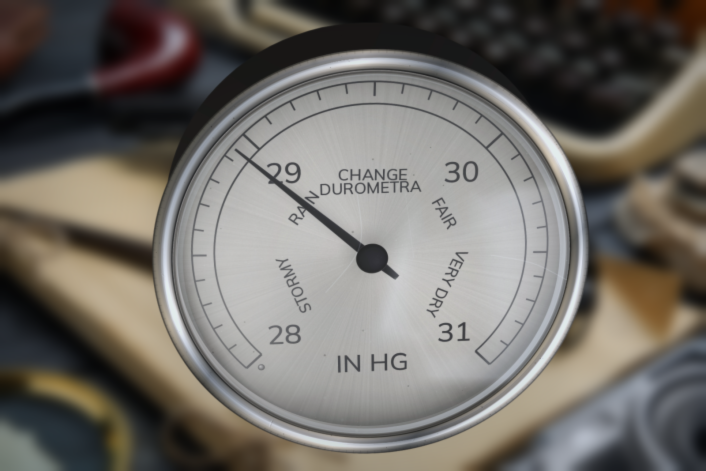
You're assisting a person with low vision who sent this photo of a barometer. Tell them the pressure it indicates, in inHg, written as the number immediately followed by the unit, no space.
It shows 28.95inHg
